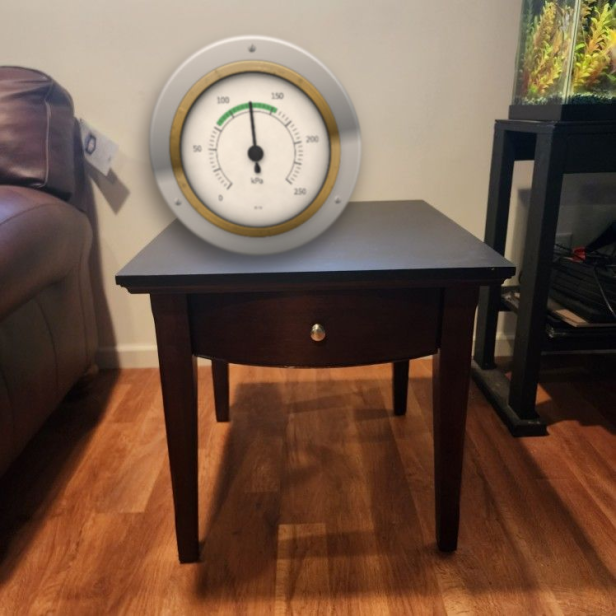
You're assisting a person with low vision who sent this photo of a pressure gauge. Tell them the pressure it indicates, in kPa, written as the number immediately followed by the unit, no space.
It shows 125kPa
